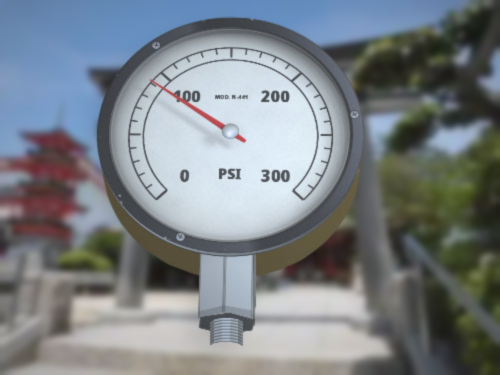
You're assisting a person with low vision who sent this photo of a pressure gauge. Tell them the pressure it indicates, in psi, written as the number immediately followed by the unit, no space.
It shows 90psi
